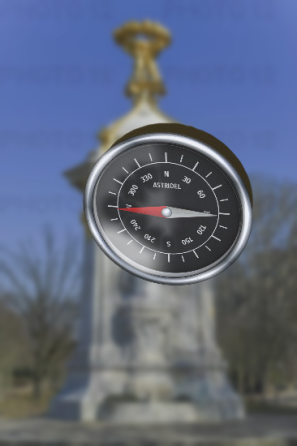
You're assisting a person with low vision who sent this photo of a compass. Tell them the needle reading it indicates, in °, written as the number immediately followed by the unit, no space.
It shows 270°
